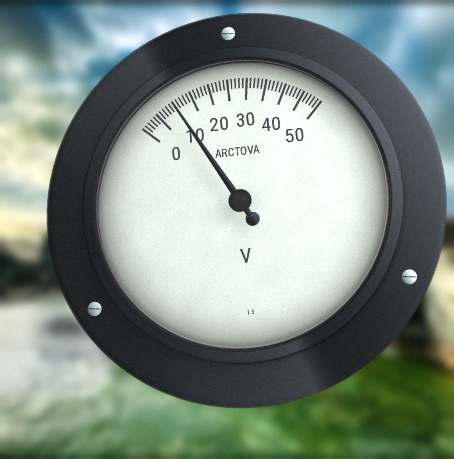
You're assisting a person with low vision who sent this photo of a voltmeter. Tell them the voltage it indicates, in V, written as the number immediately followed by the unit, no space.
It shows 10V
